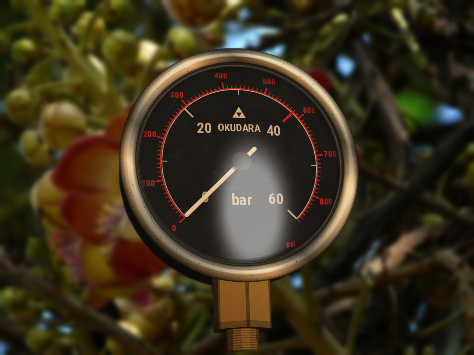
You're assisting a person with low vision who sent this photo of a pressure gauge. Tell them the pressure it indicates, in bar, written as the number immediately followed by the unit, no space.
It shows 0bar
